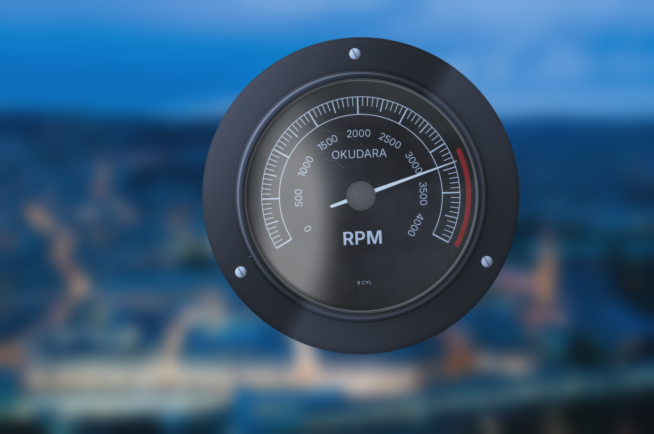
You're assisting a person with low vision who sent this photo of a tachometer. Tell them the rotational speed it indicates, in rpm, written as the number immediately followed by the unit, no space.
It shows 3200rpm
